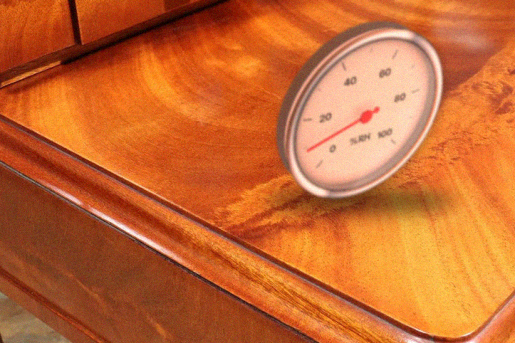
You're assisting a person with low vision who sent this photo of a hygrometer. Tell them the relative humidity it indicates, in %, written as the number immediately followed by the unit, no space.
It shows 10%
